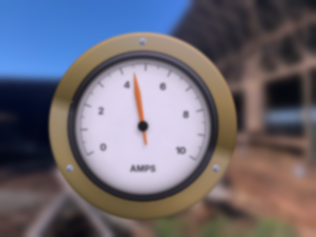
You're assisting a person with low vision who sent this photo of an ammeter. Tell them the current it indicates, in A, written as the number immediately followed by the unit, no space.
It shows 4.5A
